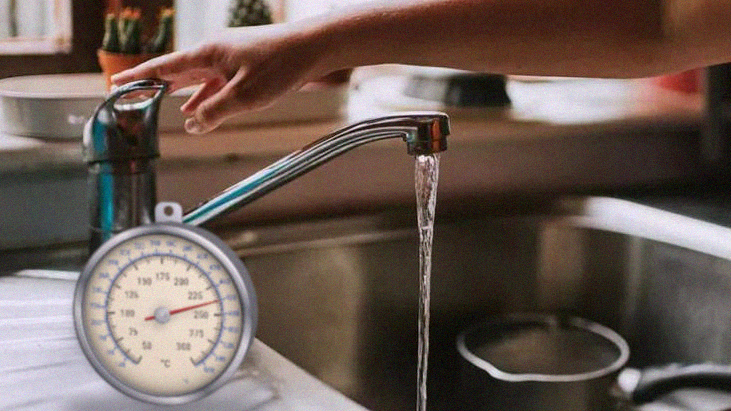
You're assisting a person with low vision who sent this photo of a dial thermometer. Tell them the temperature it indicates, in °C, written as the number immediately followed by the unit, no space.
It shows 237.5°C
